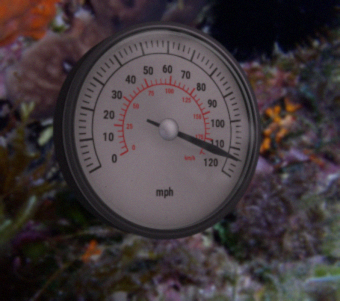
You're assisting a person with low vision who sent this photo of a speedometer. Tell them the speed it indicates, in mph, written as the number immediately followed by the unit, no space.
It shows 114mph
